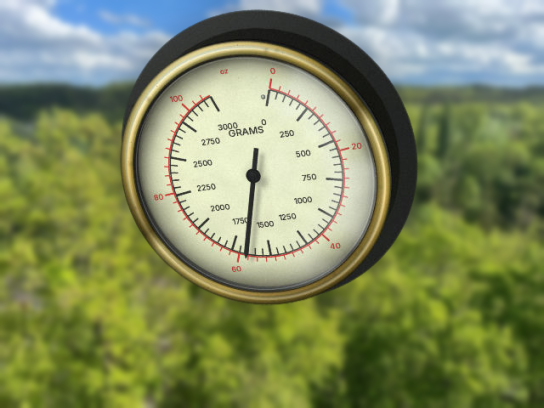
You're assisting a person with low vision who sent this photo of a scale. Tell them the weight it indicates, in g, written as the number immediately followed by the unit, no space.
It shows 1650g
